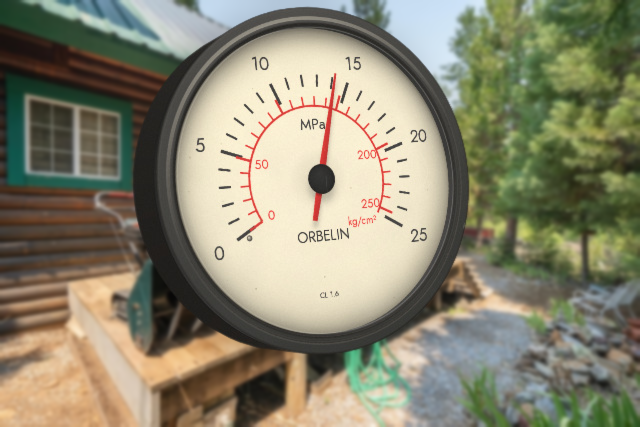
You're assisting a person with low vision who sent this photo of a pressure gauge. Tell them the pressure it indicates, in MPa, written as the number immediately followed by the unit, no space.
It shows 14MPa
